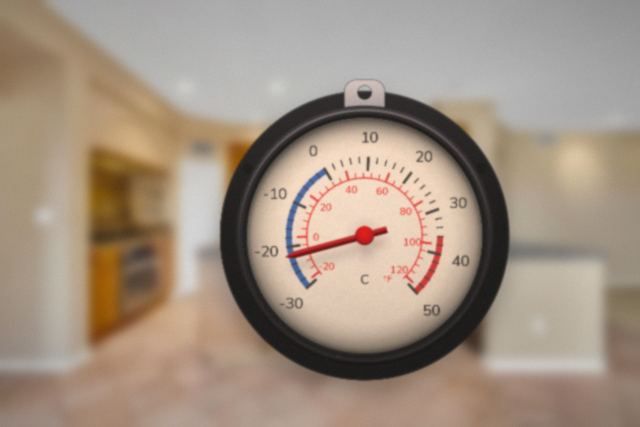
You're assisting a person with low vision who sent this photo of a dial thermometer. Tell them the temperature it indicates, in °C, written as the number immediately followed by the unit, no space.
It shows -22°C
